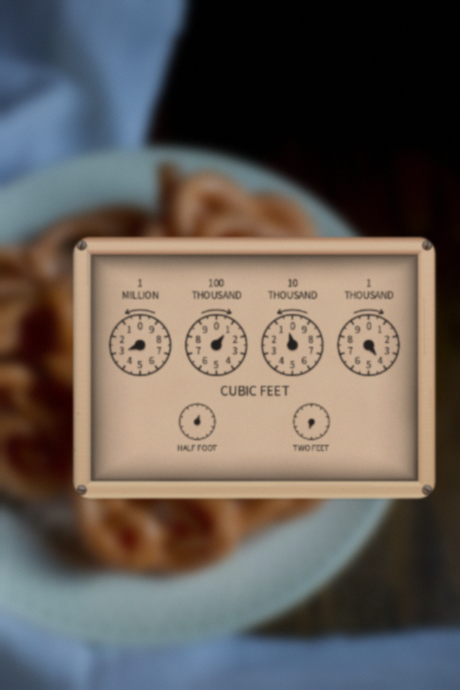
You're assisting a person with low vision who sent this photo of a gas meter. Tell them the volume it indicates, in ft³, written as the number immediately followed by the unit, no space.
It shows 310400ft³
